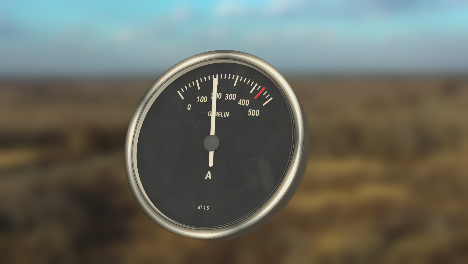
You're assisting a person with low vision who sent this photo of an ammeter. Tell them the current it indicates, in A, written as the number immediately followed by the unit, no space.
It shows 200A
